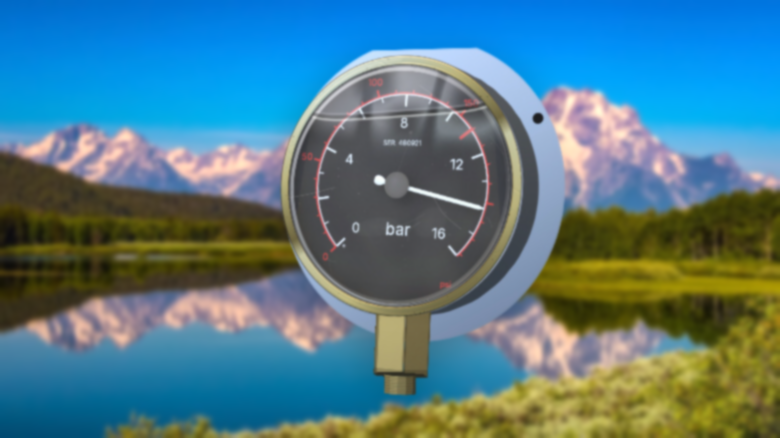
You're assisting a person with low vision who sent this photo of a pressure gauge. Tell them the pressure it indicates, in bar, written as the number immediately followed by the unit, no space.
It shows 14bar
